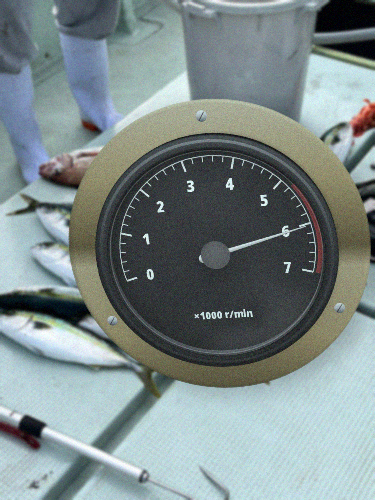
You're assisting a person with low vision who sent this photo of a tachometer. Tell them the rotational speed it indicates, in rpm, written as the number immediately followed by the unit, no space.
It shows 6000rpm
